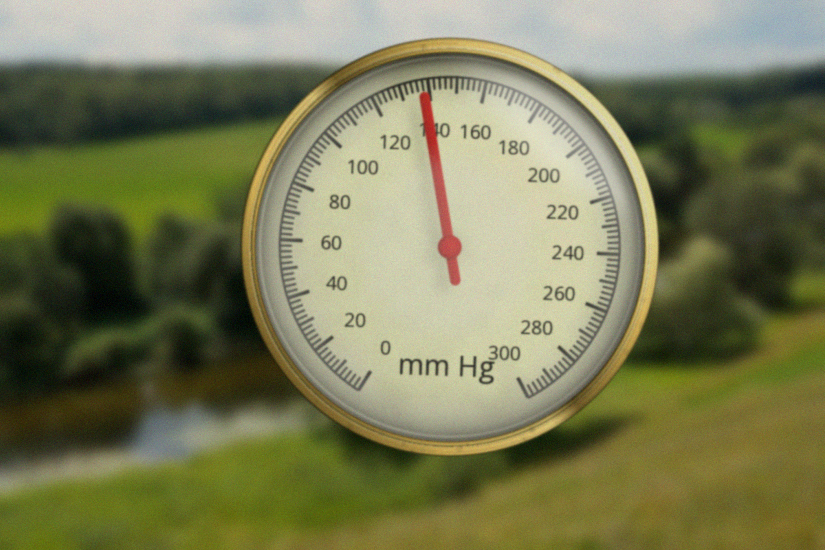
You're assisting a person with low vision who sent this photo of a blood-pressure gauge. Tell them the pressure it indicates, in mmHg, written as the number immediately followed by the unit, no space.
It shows 138mmHg
